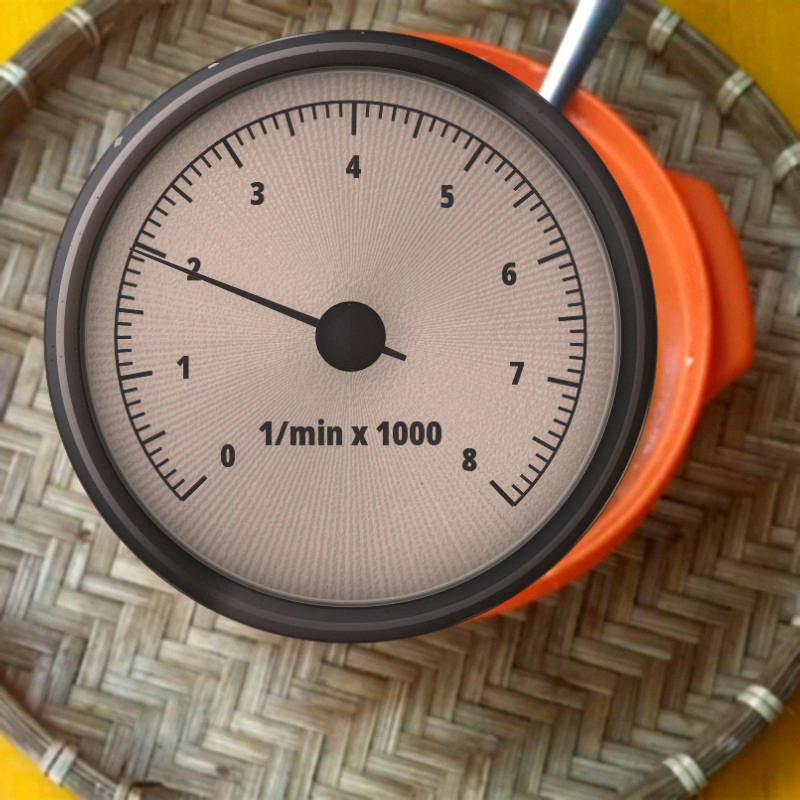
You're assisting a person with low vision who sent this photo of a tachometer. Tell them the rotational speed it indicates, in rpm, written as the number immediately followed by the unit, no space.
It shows 1950rpm
